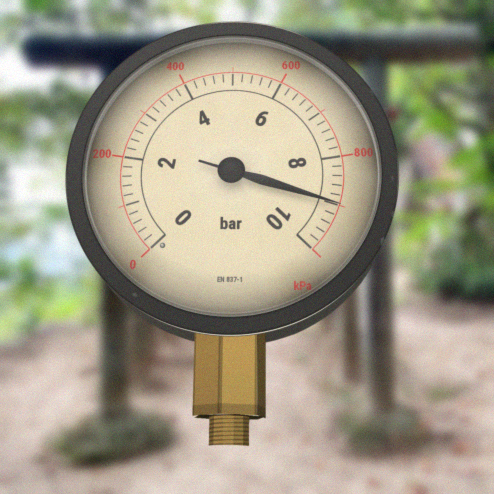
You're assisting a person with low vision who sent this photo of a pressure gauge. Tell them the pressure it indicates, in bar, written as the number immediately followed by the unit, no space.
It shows 9bar
